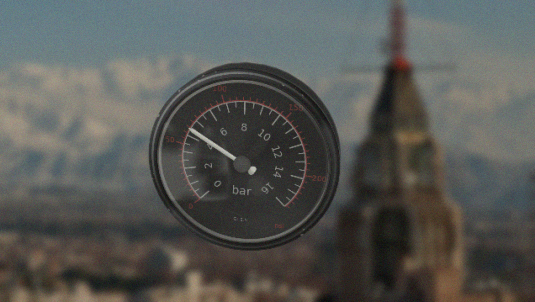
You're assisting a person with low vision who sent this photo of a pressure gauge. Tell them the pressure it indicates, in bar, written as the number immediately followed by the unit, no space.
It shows 4.5bar
